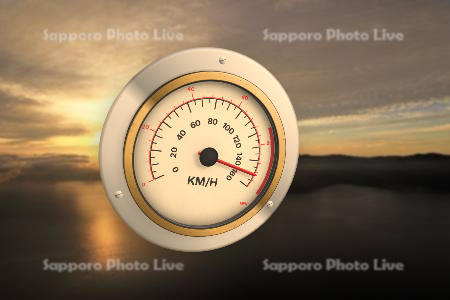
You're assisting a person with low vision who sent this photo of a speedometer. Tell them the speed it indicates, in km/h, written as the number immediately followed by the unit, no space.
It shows 150km/h
